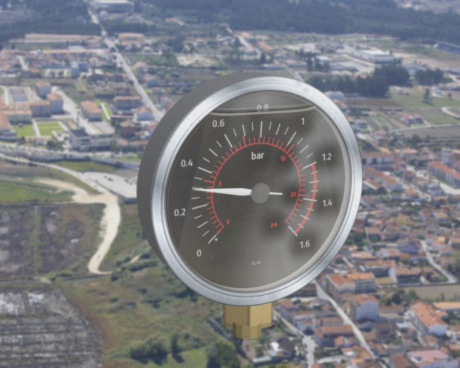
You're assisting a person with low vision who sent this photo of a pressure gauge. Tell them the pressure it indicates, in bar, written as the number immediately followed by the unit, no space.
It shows 0.3bar
